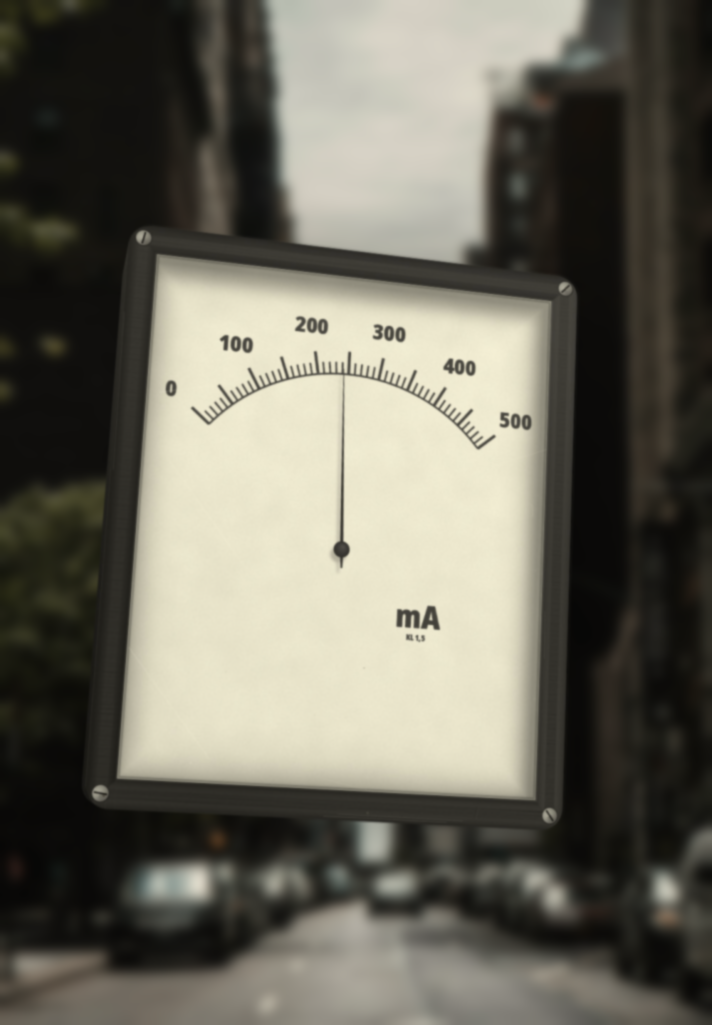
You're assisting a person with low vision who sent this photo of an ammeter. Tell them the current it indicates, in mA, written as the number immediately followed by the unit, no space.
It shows 240mA
